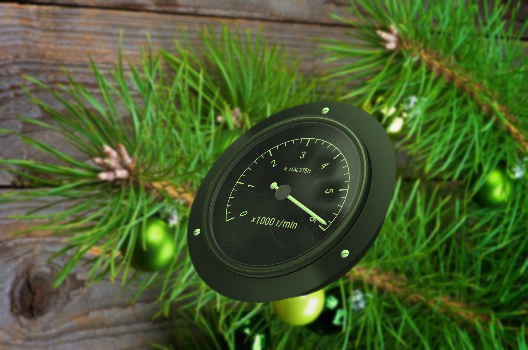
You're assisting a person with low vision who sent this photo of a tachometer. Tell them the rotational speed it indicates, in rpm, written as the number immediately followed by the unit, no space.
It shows 5900rpm
